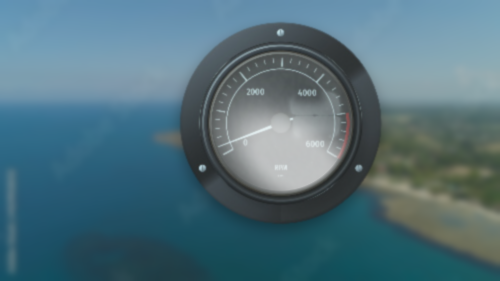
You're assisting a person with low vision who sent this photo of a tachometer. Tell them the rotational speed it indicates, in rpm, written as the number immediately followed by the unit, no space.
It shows 200rpm
